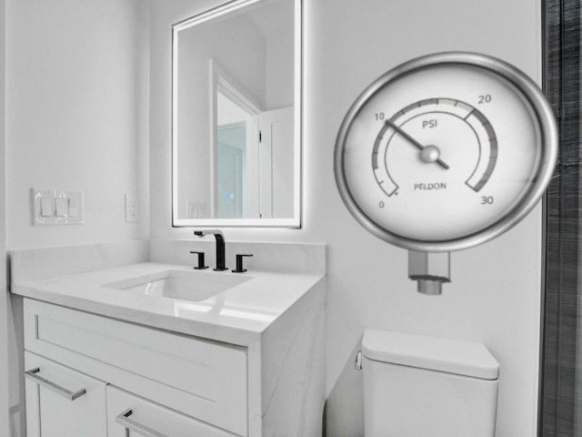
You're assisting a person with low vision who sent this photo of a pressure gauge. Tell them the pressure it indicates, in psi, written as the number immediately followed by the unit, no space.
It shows 10psi
